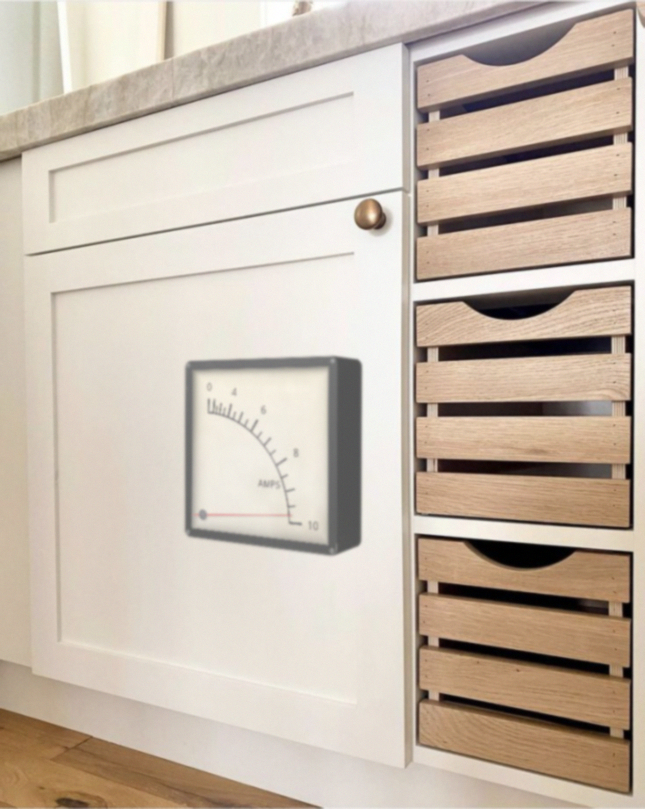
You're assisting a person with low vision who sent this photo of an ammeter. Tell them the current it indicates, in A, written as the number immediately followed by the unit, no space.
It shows 9.75A
